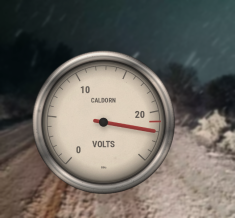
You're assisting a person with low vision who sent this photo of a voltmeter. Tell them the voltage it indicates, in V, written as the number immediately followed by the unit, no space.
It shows 22V
